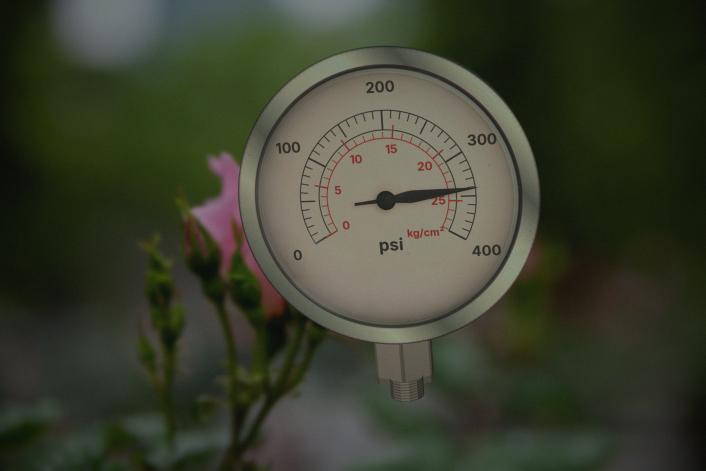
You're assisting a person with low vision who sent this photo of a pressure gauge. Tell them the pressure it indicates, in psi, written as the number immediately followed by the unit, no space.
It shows 340psi
